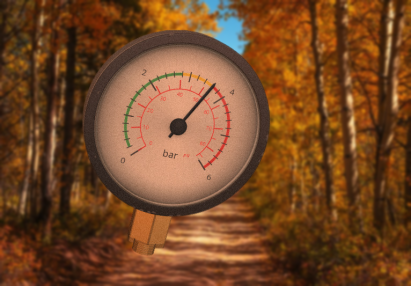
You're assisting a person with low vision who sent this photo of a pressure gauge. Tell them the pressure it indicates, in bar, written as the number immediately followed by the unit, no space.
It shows 3.6bar
